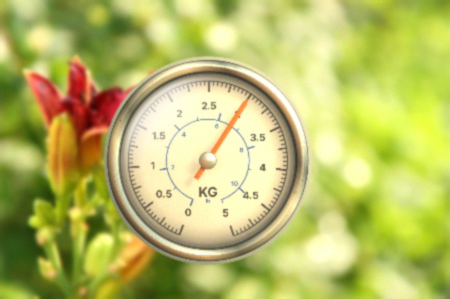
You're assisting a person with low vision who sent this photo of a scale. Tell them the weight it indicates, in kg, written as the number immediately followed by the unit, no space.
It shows 3kg
